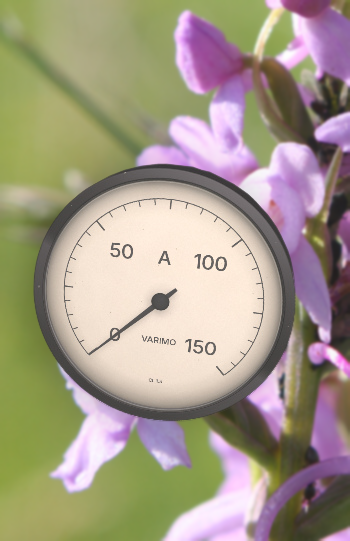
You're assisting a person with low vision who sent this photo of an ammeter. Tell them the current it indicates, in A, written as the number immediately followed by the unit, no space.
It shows 0A
